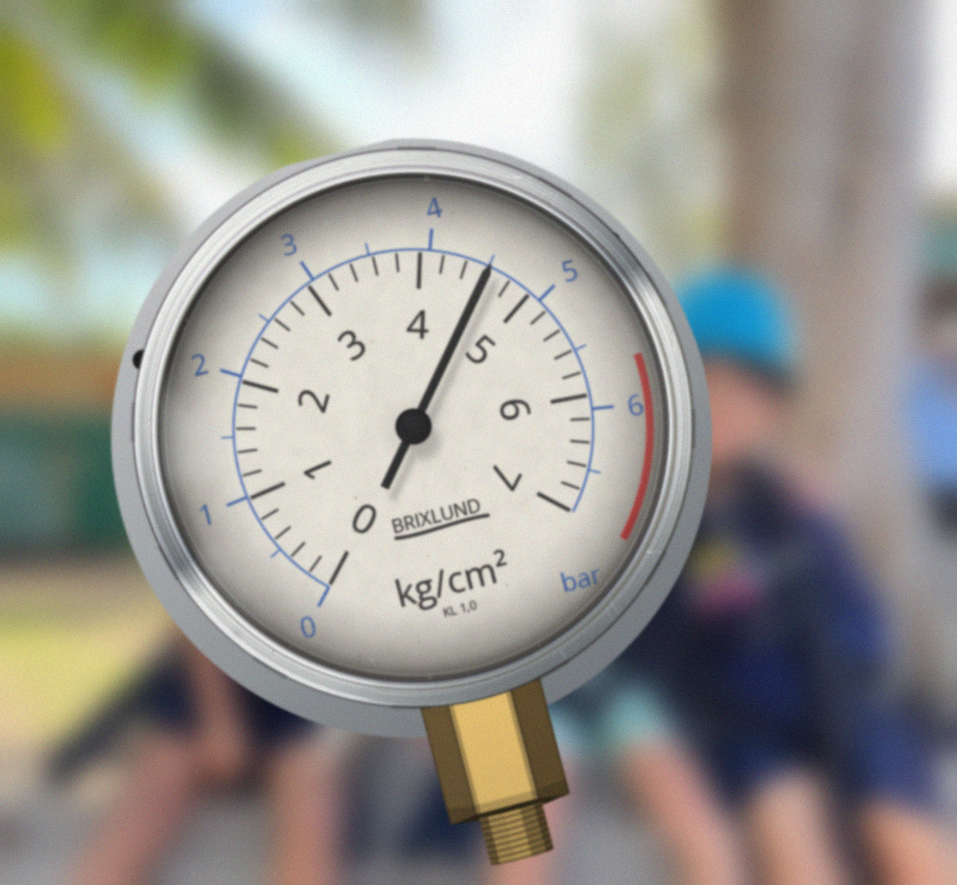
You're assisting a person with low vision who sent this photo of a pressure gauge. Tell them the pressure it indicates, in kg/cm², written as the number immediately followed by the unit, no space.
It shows 4.6kg/cm²
